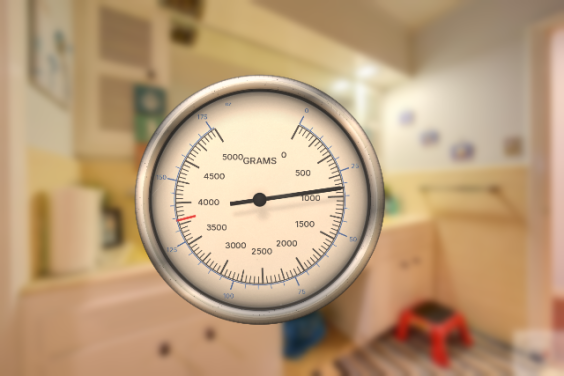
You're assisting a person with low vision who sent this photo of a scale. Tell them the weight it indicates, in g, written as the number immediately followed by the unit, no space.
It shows 900g
